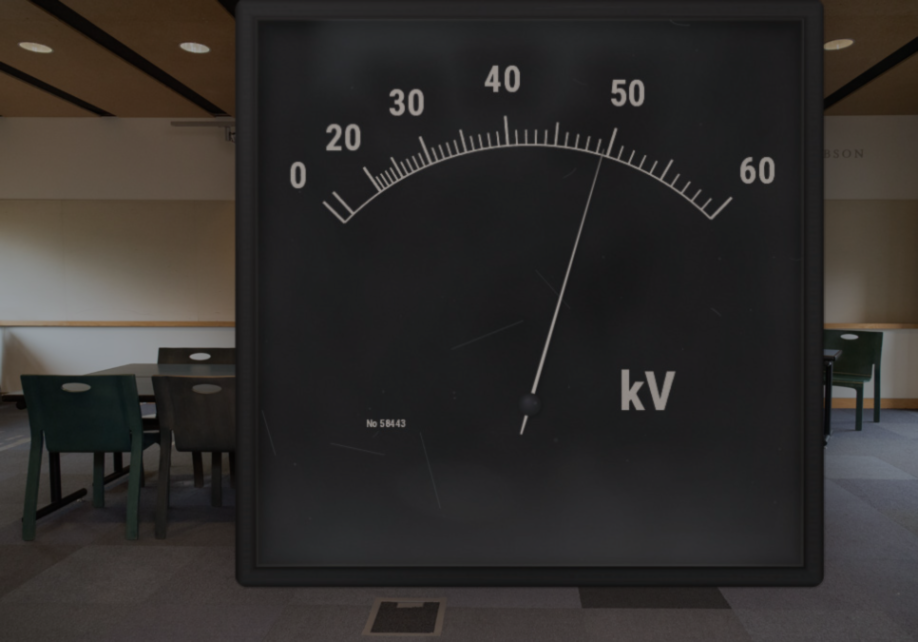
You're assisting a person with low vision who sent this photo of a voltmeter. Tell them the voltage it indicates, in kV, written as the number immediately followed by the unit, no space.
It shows 49.5kV
